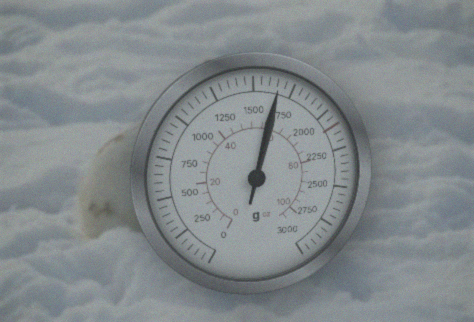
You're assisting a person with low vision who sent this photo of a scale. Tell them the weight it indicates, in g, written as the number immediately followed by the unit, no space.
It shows 1650g
